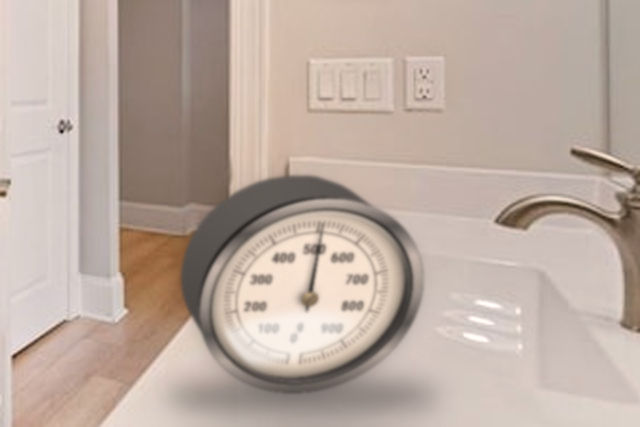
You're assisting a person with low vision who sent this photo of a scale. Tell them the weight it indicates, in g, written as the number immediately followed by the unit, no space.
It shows 500g
